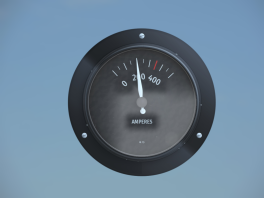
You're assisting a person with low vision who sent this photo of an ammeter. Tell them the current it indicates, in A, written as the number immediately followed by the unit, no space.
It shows 200A
